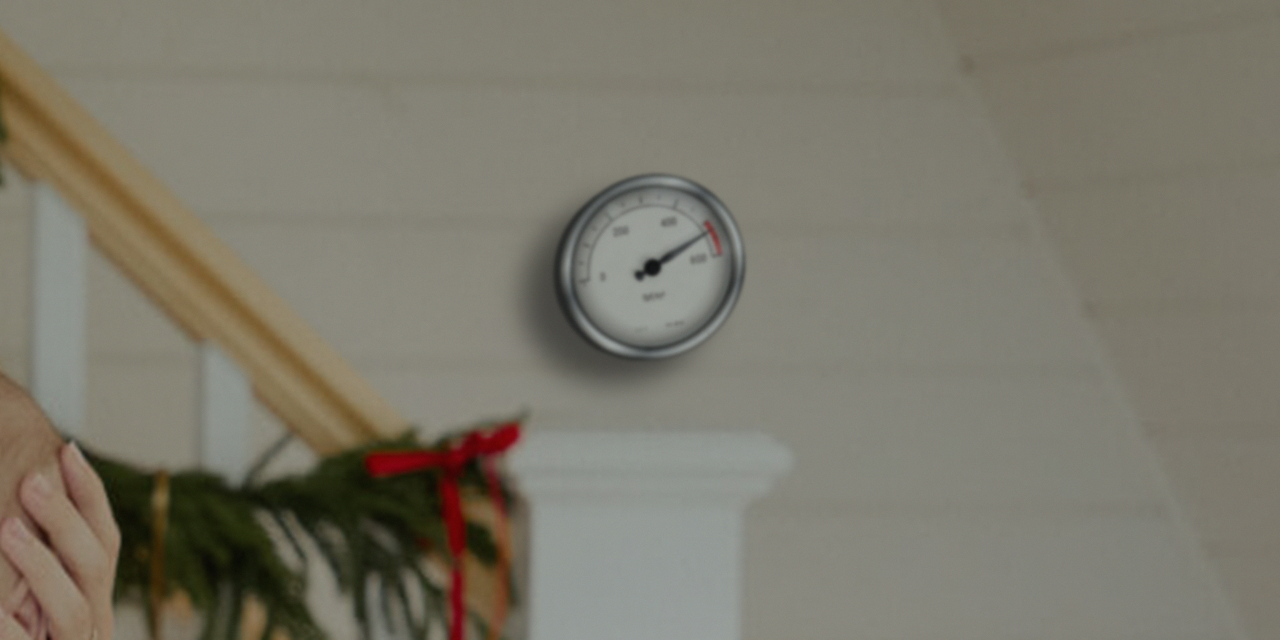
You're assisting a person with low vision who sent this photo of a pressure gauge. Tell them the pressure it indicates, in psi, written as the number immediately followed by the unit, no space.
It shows 525psi
